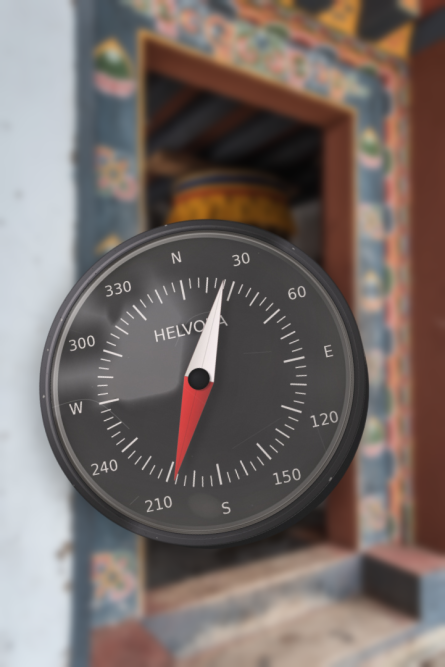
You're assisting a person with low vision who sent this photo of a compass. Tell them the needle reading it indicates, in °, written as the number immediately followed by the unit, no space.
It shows 205°
